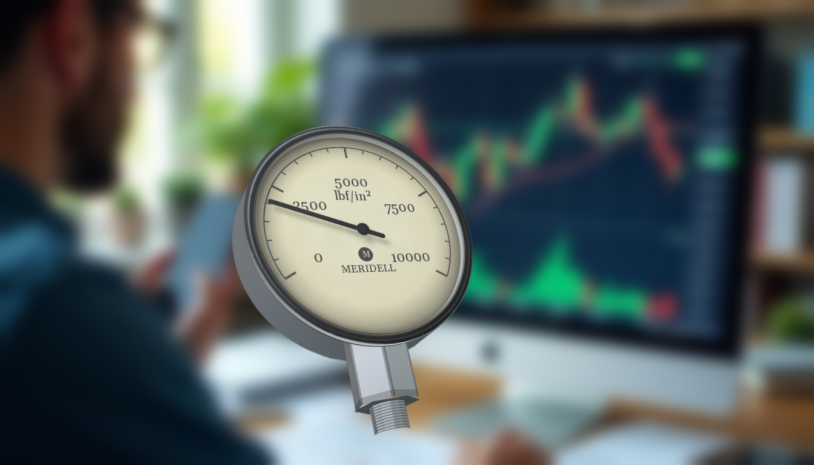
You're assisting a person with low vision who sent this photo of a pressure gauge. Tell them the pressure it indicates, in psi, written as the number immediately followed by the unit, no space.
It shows 2000psi
